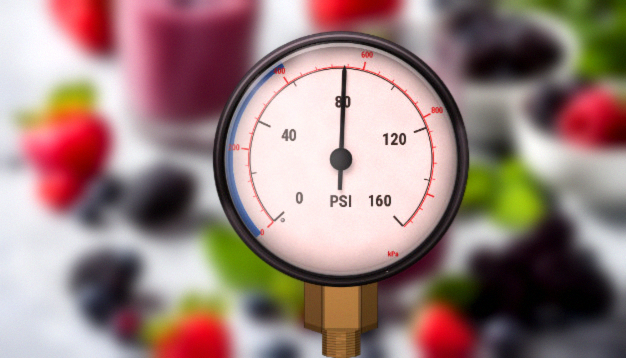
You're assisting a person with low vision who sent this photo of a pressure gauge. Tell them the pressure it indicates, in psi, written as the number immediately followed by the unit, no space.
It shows 80psi
